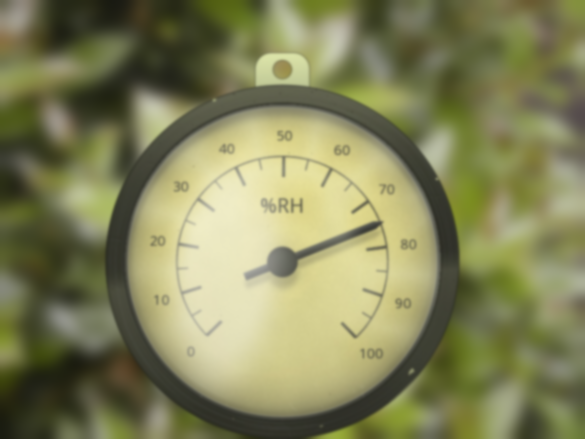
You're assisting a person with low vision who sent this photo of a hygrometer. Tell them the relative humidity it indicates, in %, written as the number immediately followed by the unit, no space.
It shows 75%
